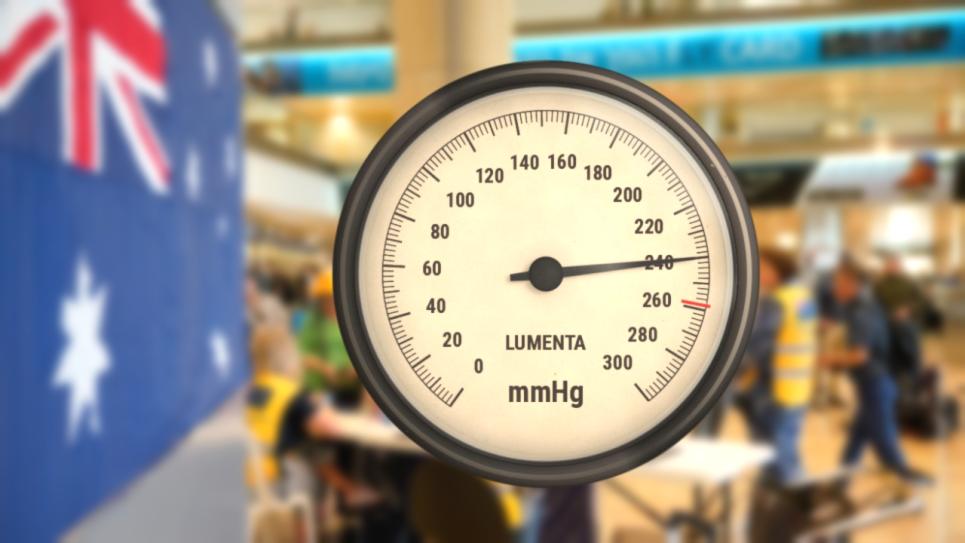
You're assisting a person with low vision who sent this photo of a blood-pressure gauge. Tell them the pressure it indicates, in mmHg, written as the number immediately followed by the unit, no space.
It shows 240mmHg
